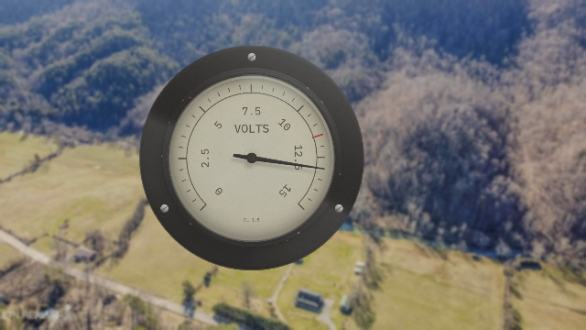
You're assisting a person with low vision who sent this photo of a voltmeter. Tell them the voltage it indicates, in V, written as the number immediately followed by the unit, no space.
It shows 13V
